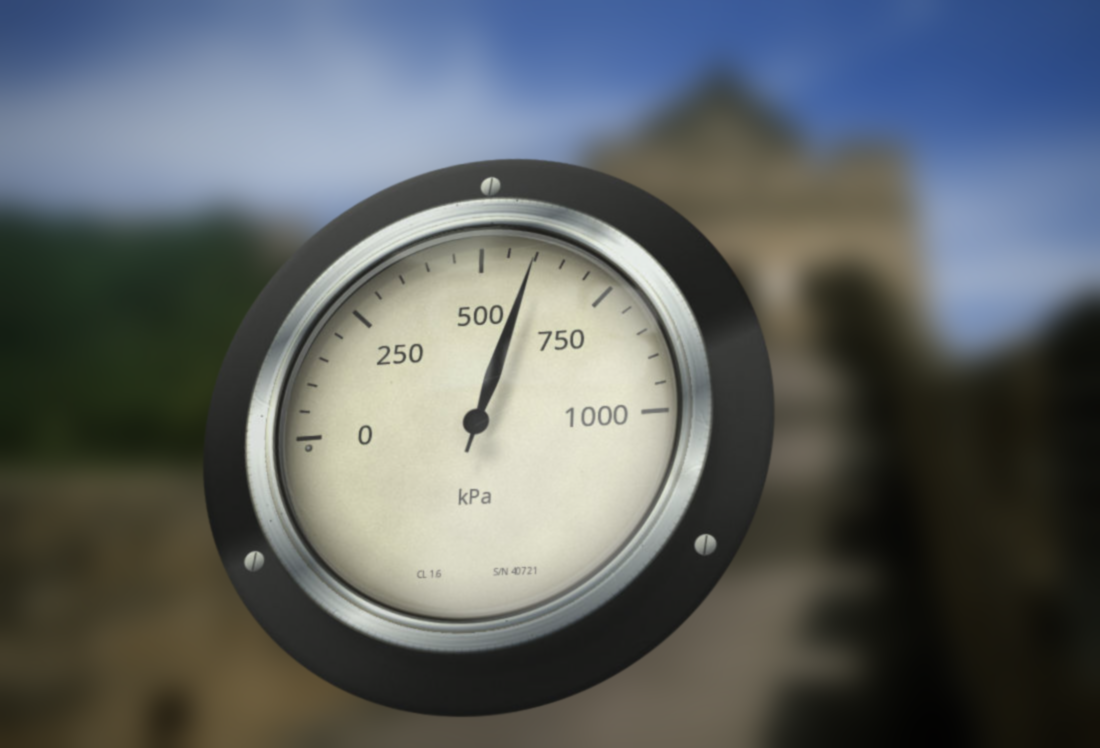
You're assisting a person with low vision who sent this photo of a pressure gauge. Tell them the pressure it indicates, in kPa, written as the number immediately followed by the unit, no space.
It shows 600kPa
